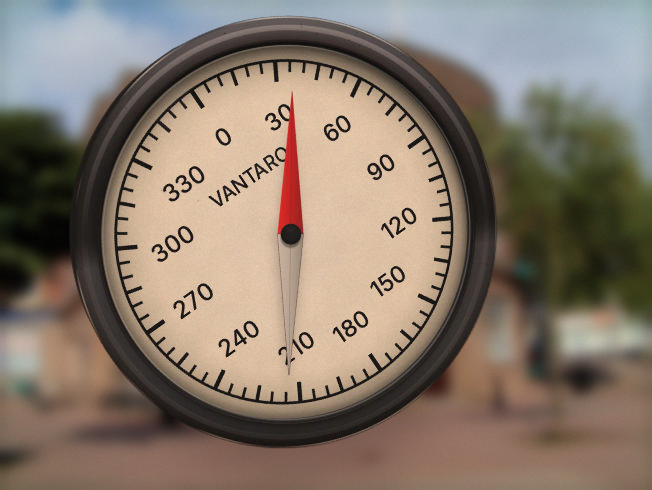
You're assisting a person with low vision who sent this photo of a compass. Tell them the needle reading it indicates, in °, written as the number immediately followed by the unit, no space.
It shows 35°
